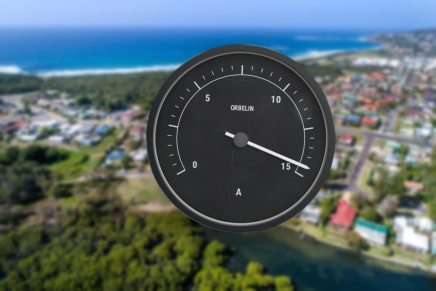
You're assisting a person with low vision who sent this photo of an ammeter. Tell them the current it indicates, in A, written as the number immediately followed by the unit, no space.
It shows 14.5A
